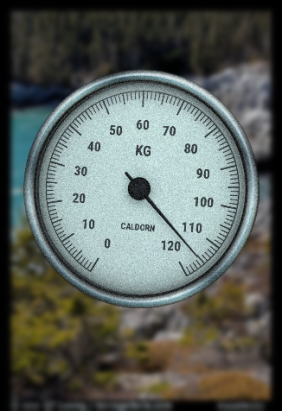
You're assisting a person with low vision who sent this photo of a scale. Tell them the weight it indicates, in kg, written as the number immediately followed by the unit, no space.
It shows 115kg
